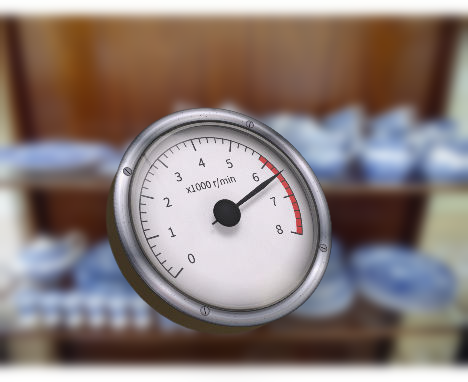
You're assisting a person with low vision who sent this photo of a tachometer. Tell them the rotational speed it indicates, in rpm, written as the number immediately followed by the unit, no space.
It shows 6400rpm
